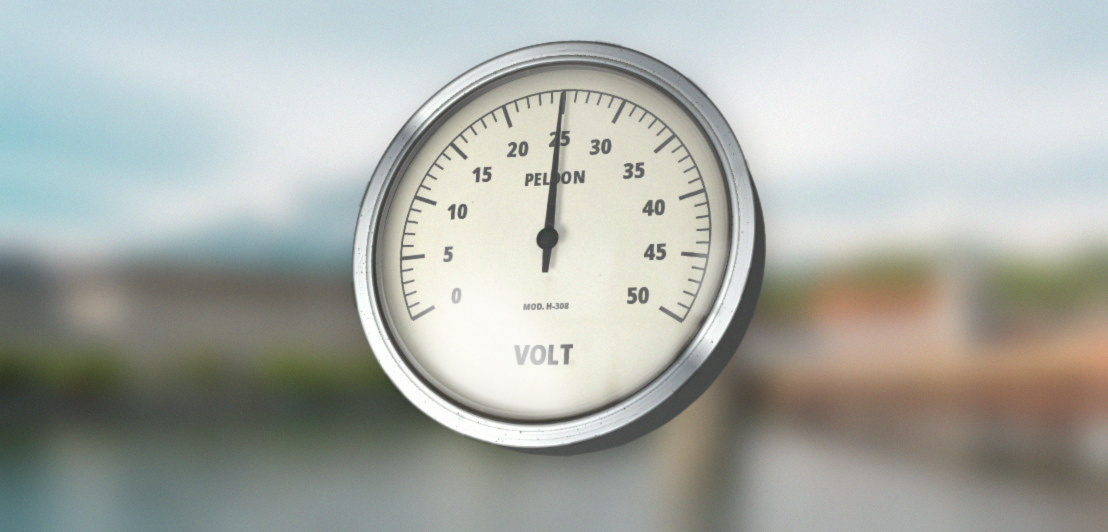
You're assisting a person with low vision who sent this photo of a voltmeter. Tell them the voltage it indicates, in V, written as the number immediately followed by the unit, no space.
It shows 25V
